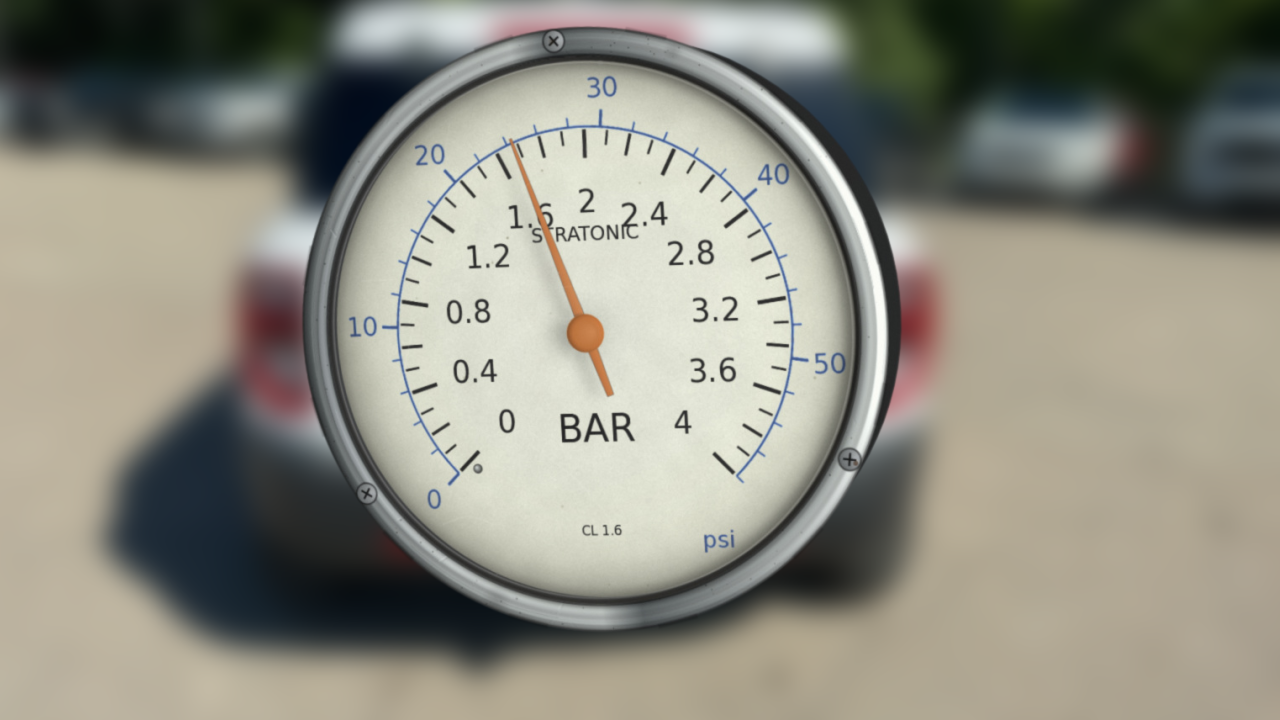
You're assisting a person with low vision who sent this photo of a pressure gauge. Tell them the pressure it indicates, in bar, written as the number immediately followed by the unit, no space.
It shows 1.7bar
